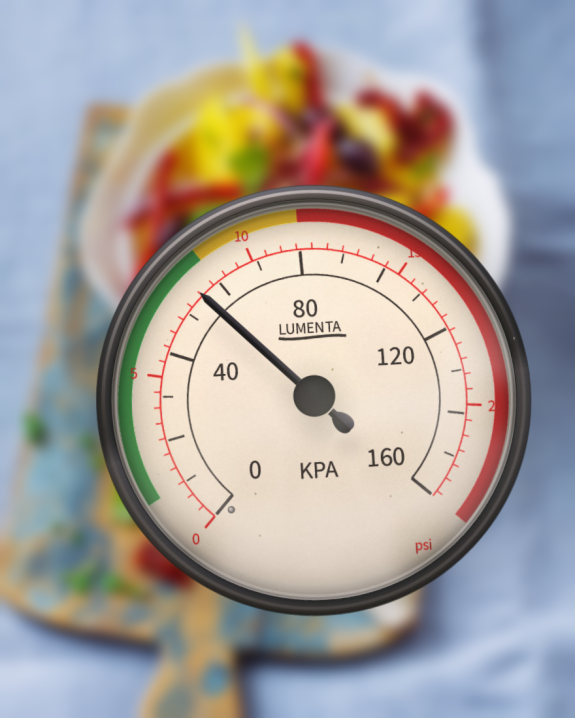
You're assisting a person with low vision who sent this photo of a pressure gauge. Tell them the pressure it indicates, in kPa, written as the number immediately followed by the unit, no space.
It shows 55kPa
